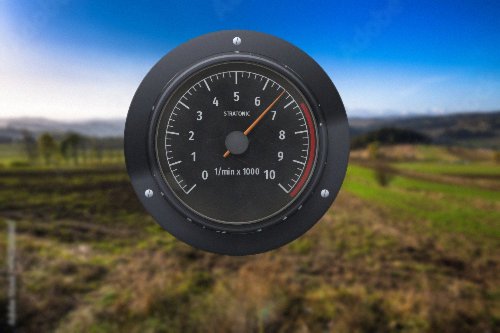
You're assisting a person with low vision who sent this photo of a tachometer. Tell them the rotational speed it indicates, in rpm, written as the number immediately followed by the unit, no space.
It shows 6600rpm
